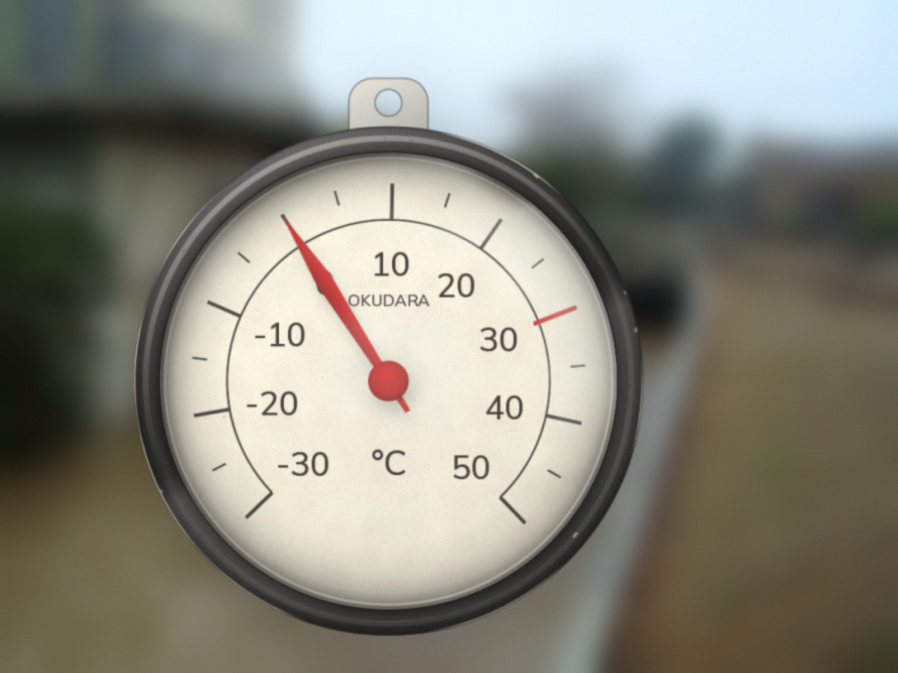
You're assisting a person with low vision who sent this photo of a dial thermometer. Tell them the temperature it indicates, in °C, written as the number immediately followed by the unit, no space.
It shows 0°C
